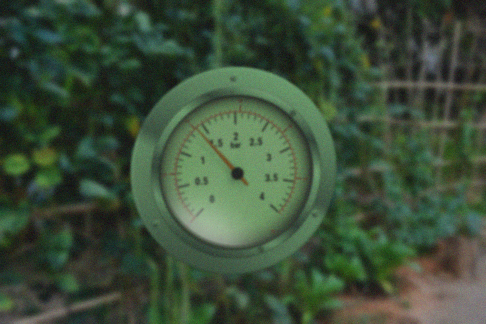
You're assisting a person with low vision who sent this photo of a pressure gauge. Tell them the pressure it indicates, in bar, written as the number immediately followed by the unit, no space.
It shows 1.4bar
